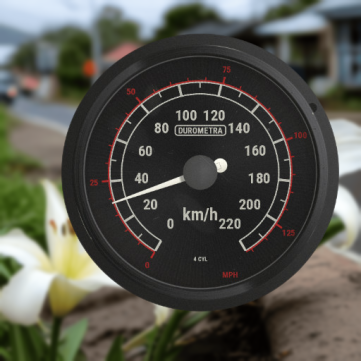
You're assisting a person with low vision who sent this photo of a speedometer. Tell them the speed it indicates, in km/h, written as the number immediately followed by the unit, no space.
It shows 30km/h
